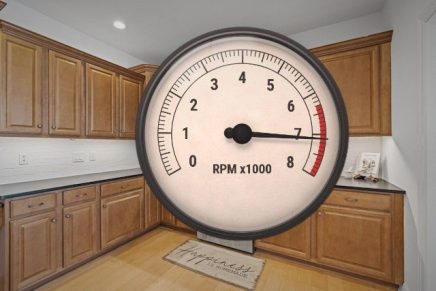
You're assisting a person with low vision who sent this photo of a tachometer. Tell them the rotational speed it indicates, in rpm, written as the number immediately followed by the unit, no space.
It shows 7100rpm
